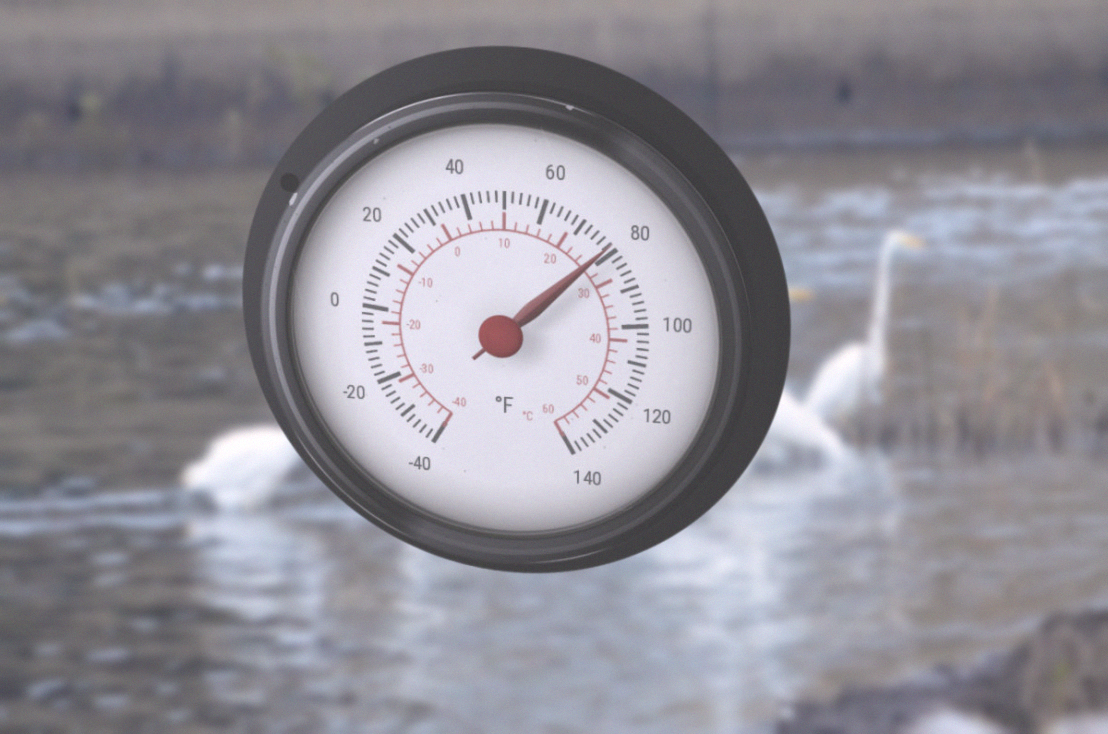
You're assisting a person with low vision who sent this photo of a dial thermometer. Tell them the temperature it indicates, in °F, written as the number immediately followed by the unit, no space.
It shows 78°F
